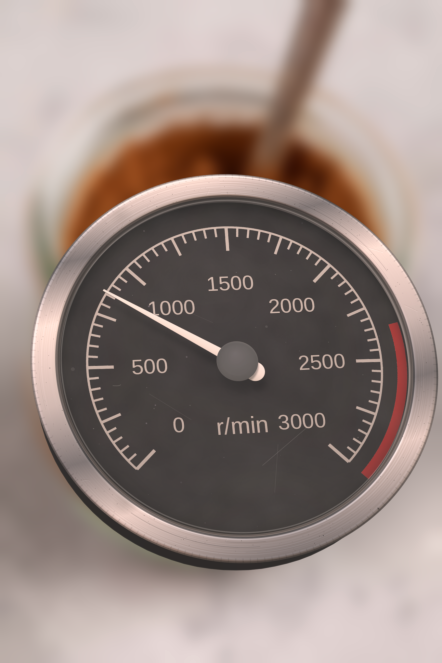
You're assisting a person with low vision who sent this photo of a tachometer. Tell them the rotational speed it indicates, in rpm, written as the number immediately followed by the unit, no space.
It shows 850rpm
